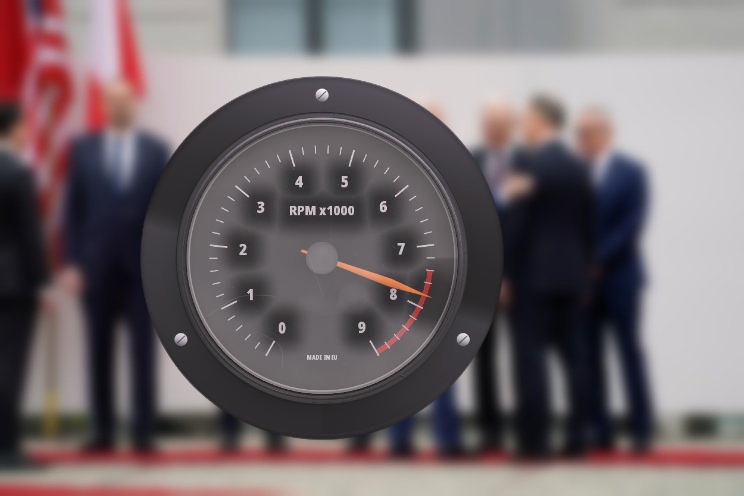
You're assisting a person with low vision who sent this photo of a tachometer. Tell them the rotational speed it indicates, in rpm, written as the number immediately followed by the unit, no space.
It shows 7800rpm
